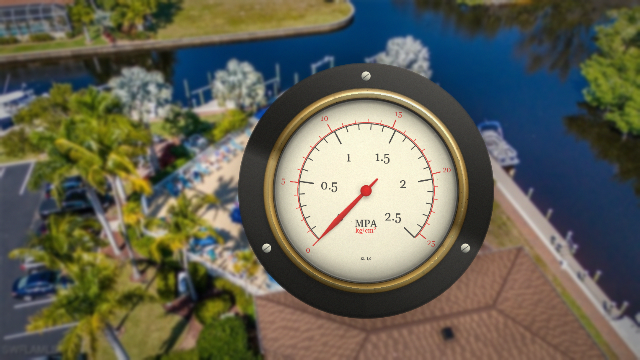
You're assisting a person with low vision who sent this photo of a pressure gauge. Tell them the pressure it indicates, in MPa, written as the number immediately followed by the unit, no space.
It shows 0MPa
